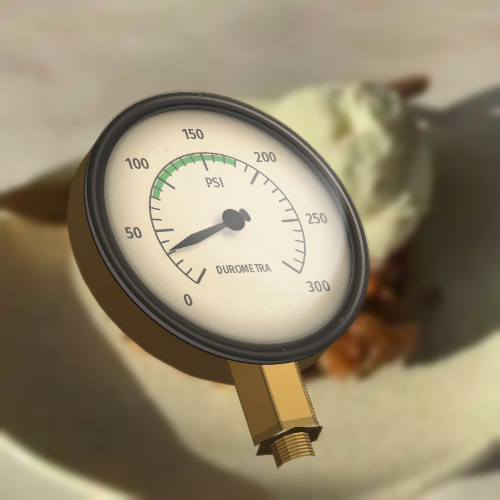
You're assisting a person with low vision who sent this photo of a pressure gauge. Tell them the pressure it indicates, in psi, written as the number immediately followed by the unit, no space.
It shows 30psi
